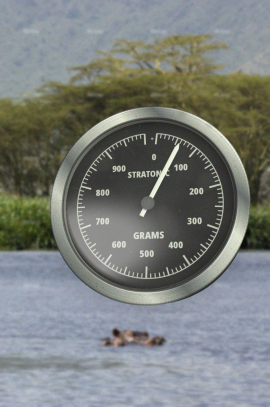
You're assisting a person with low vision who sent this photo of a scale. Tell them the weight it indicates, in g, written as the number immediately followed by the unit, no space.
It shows 60g
